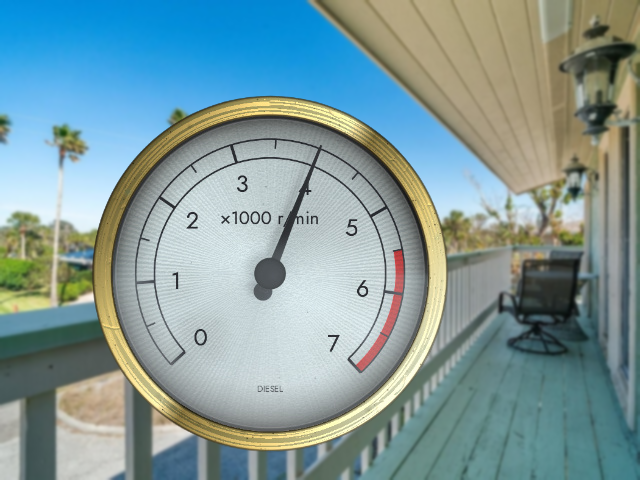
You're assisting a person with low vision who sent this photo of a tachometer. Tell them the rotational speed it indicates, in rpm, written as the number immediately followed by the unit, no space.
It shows 4000rpm
